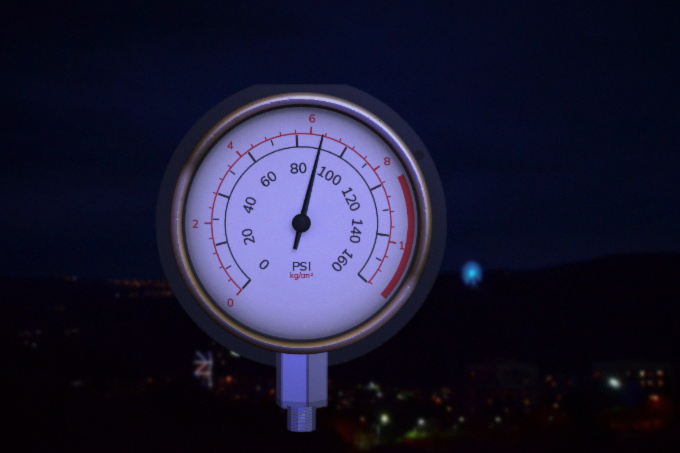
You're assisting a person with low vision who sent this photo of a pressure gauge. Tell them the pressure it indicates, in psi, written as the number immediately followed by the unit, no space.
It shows 90psi
